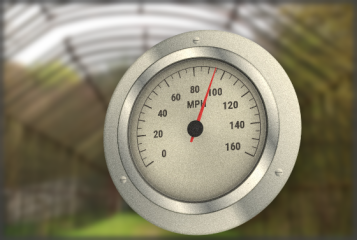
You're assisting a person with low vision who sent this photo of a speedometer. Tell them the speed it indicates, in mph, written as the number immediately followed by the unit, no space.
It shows 95mph
